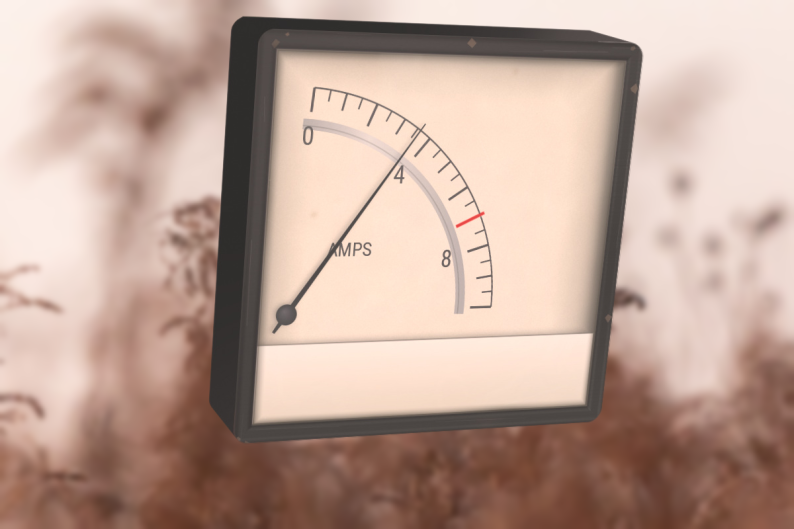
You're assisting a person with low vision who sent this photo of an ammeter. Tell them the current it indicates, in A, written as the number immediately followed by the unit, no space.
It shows 3.5A
